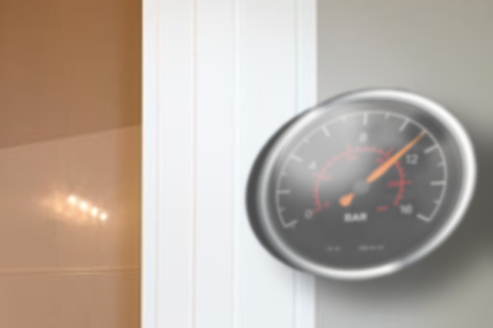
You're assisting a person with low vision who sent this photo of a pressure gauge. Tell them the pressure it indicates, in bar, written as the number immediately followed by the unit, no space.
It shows 11bar
